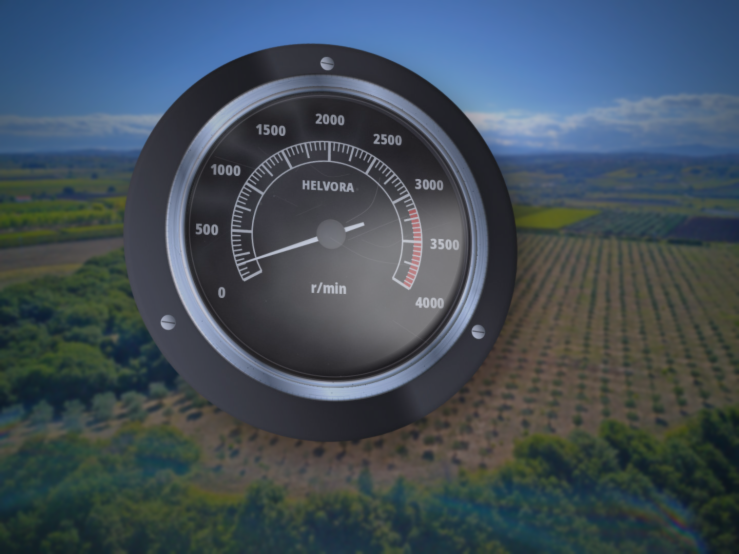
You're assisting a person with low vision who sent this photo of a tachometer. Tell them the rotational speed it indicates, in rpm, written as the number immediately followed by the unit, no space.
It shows 150rpm
